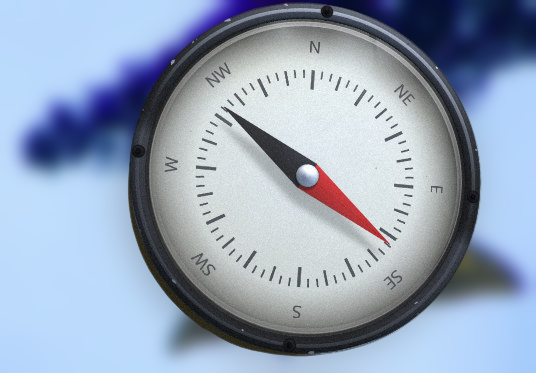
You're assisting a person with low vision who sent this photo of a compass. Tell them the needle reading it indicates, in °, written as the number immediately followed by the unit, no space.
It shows 125°
